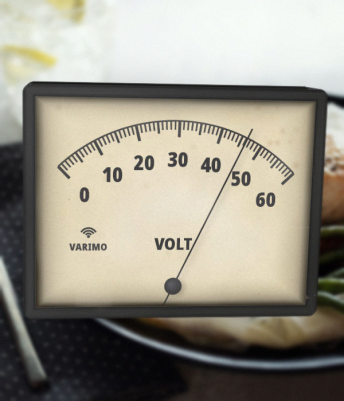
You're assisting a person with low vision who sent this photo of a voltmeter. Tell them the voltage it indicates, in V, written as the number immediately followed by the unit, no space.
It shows 46V
